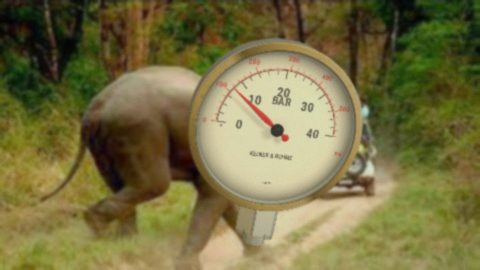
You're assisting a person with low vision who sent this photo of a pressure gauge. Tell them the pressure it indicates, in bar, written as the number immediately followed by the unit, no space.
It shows 8bar
